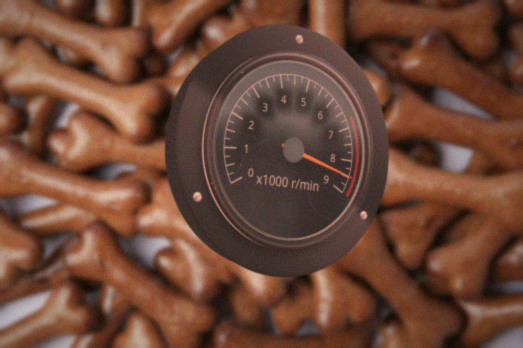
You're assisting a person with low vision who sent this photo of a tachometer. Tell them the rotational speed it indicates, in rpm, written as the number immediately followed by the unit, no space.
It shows 8500rpm
